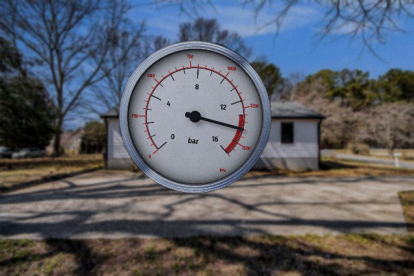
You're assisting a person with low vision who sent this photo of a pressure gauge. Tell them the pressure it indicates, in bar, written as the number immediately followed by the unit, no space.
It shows 14bar
